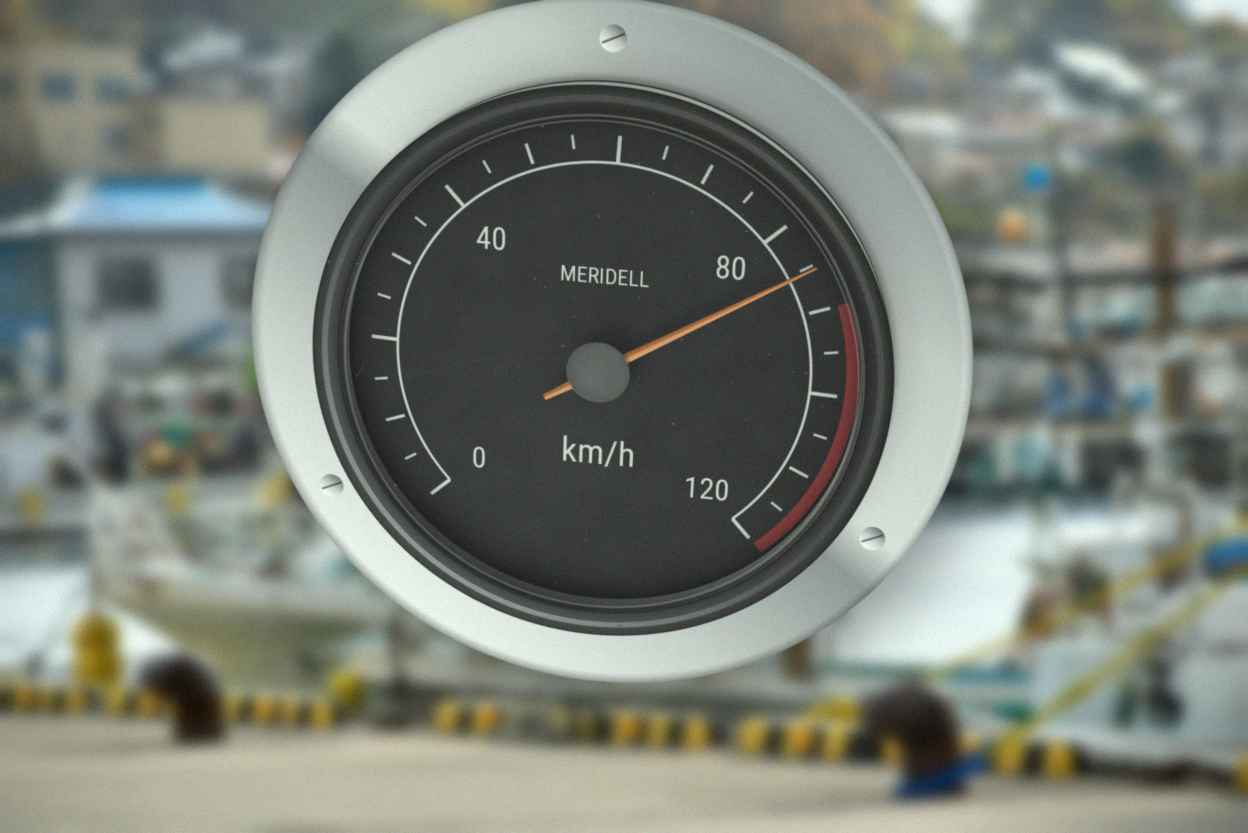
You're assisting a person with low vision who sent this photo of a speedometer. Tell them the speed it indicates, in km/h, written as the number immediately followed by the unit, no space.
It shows 85km/h
